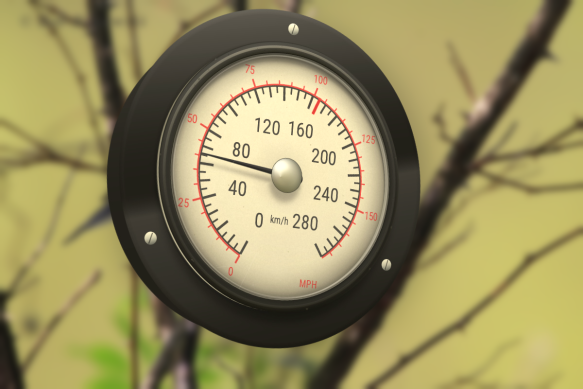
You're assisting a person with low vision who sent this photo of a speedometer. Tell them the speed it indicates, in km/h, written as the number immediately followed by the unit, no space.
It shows 65km/h
